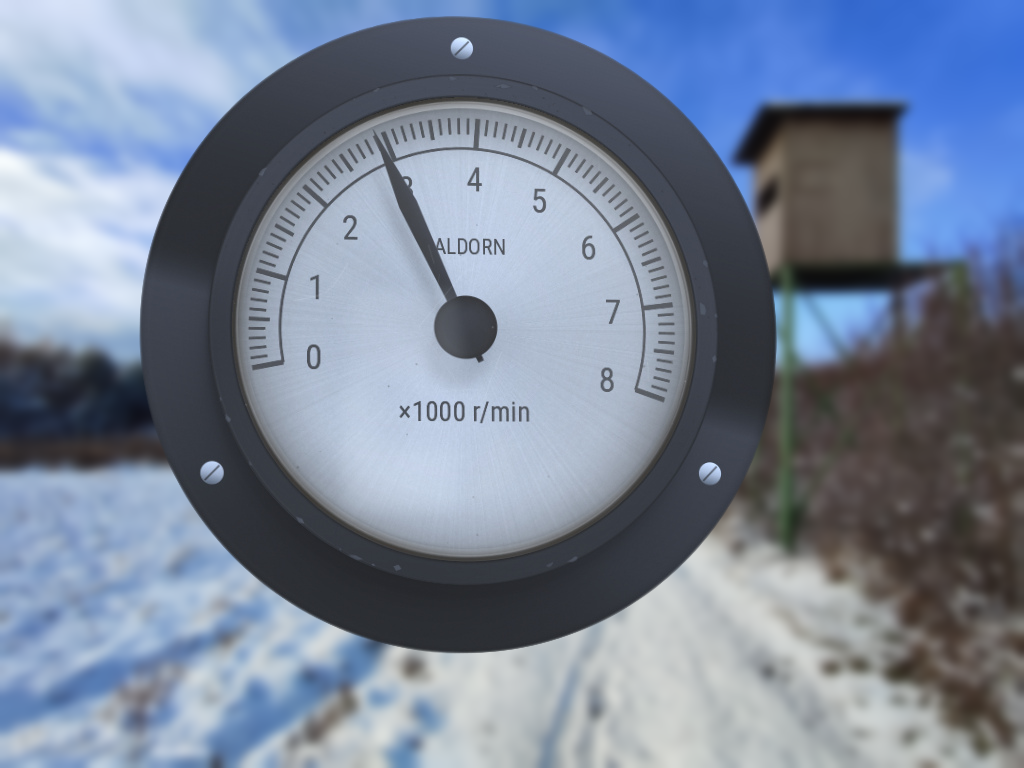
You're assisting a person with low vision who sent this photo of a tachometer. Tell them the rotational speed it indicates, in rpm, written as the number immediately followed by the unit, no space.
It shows 2900rpm
